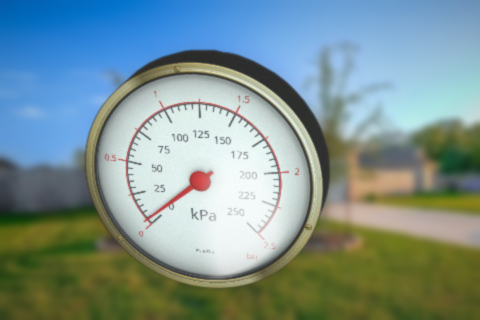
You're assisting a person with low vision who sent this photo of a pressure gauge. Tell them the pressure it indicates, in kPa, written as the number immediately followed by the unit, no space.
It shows 5kPa
